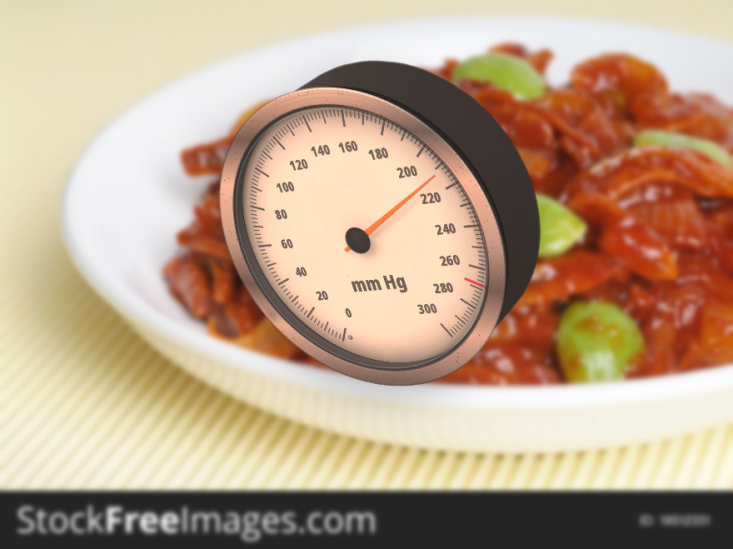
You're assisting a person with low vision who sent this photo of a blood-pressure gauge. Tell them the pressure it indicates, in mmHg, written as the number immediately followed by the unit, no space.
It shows 212mmHg
